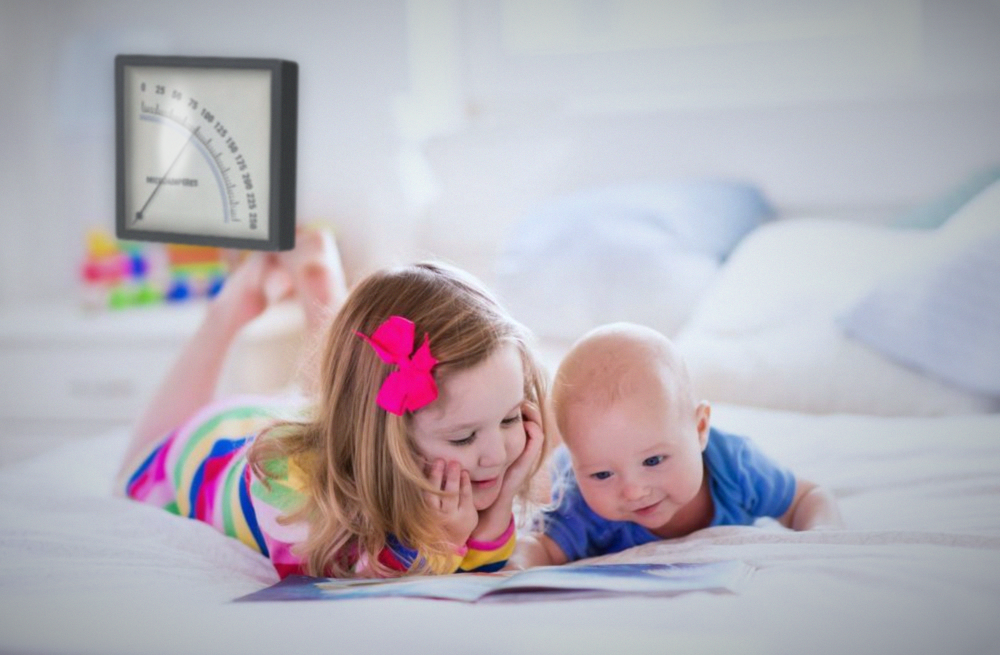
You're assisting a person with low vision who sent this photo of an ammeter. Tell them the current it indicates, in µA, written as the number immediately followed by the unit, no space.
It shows 100µA
